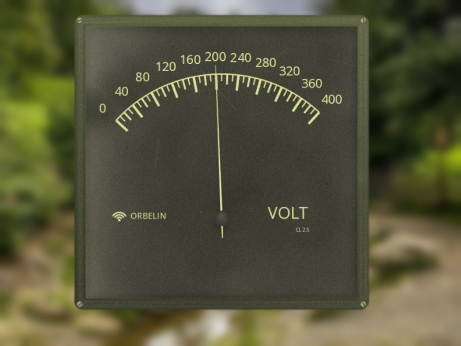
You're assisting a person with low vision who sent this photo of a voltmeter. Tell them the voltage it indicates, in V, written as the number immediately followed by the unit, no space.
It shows 200V
